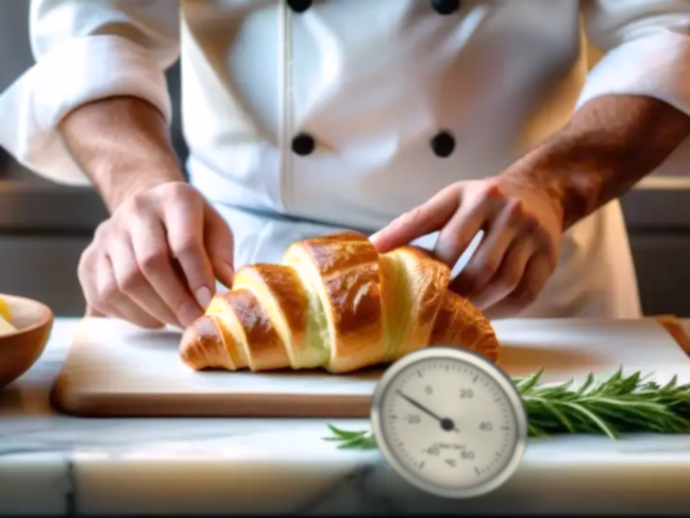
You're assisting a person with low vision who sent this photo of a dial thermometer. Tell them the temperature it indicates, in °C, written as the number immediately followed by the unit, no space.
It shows -10°C
